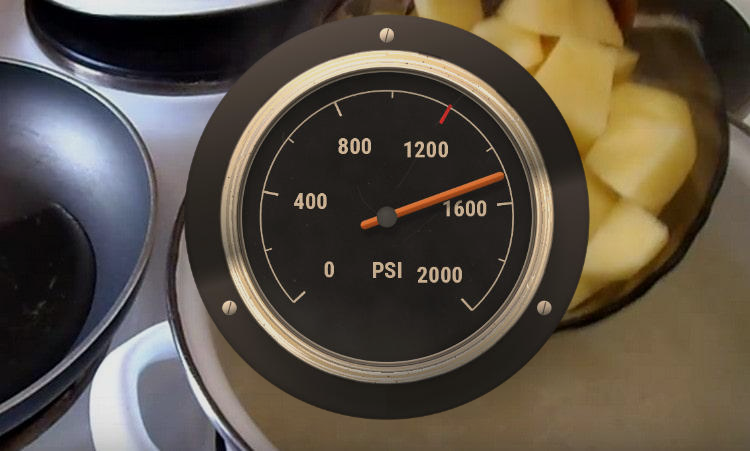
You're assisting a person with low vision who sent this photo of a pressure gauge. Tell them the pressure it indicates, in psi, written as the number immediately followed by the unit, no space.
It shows 1500psi
